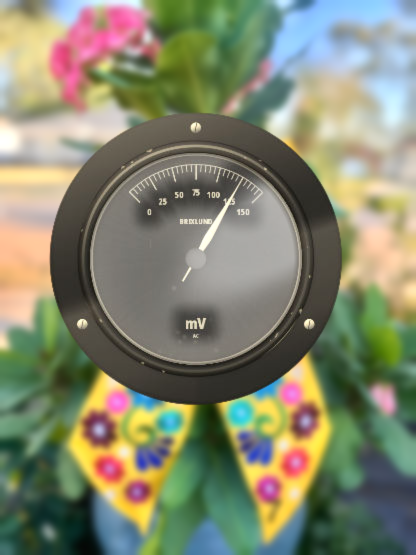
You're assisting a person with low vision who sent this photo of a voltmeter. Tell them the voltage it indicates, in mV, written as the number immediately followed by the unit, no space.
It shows 125mV
